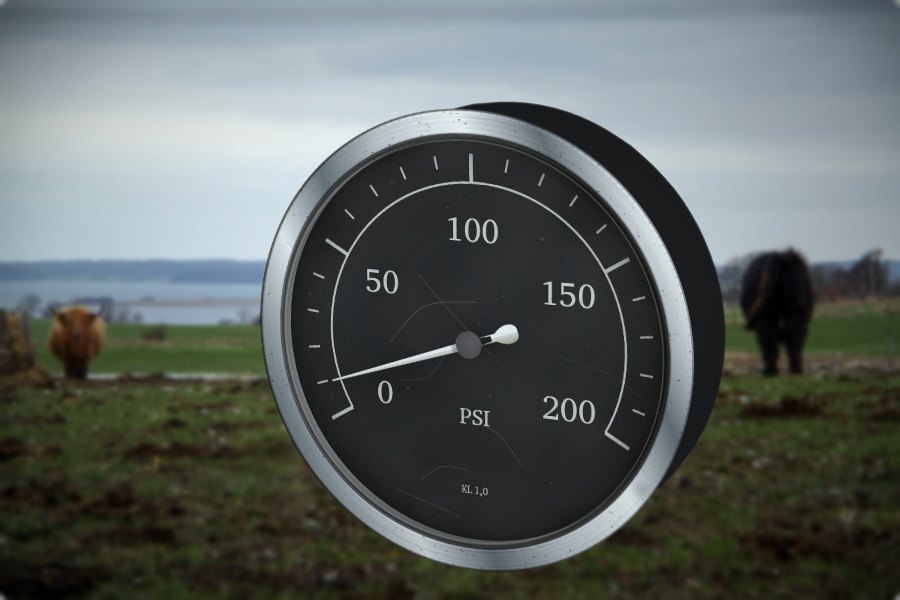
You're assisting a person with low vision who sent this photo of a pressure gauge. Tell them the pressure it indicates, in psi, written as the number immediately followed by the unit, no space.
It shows 10psi
